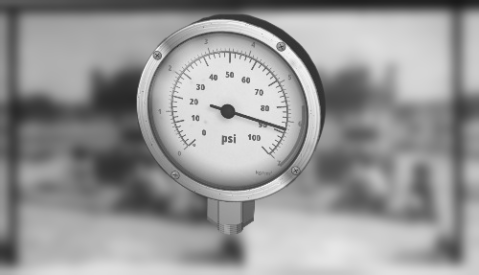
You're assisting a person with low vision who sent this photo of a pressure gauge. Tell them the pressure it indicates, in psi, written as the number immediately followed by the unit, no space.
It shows 88psi
